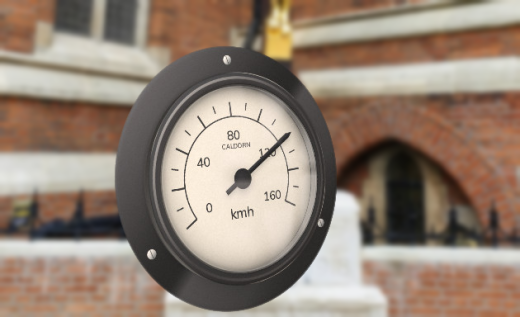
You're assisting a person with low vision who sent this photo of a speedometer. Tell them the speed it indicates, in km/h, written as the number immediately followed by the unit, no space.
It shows 120km/h
